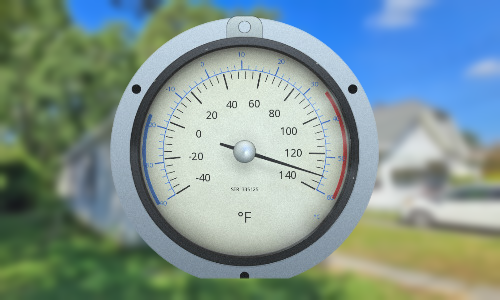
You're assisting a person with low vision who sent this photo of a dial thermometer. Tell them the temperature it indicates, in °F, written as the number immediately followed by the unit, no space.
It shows 132°F
